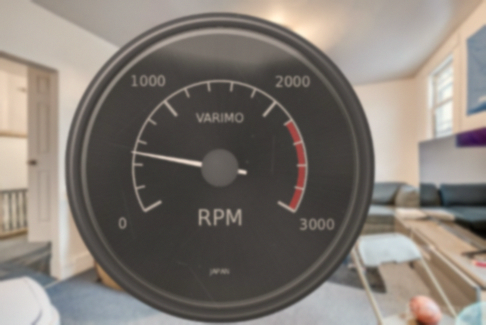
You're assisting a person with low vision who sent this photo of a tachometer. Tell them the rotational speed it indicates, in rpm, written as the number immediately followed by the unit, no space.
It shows 500rpm
